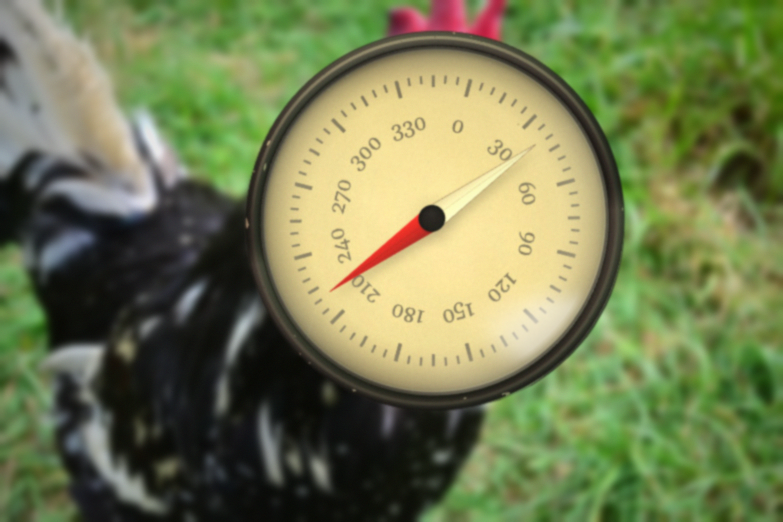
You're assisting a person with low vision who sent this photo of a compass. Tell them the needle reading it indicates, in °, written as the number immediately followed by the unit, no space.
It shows 220°
